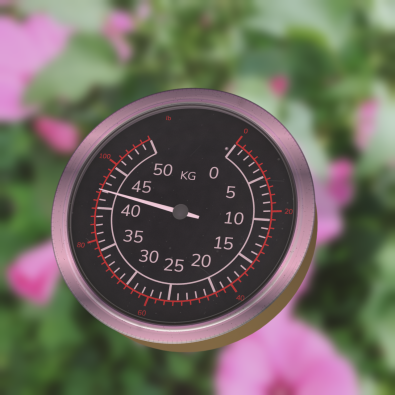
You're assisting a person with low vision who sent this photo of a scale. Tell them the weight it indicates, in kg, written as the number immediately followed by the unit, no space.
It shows 42kg
